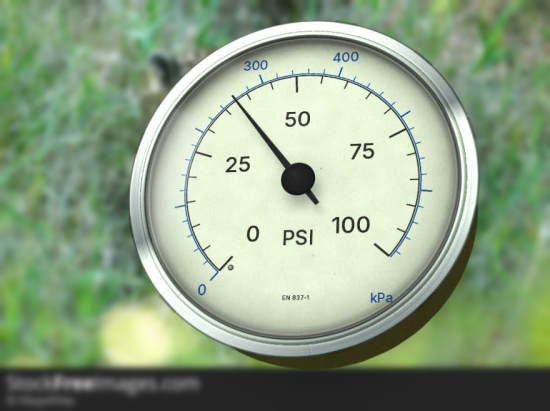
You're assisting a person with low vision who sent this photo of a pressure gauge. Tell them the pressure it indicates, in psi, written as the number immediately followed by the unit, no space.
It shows 37.5psi
